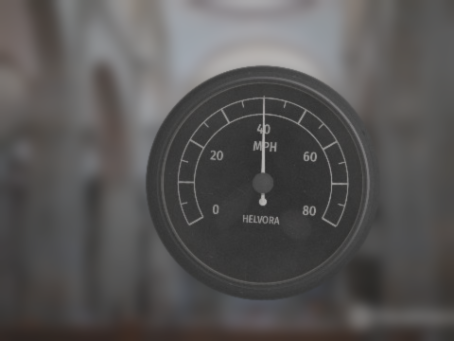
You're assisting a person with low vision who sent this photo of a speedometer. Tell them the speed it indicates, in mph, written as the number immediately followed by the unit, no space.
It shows 40mph
